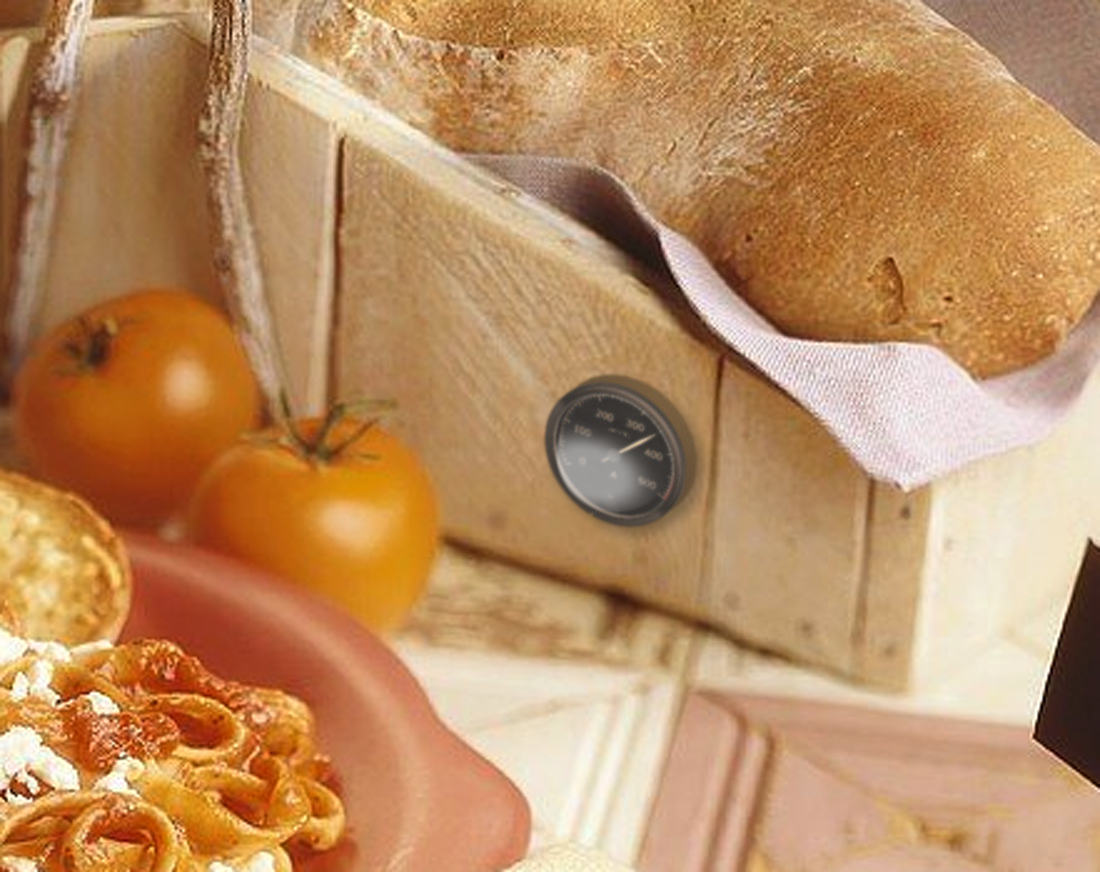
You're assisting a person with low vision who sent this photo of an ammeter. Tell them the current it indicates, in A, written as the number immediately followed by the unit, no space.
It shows 350A
